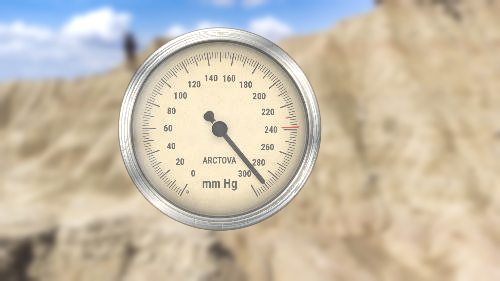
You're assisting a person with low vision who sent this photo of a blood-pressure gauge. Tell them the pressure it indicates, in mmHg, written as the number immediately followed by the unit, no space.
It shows 290mmHg
